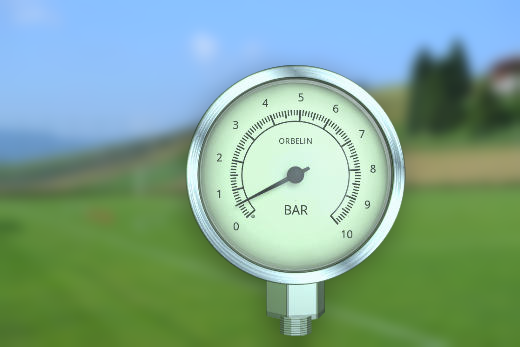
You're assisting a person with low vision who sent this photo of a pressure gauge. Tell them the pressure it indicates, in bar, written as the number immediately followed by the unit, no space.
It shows 0.5bar
